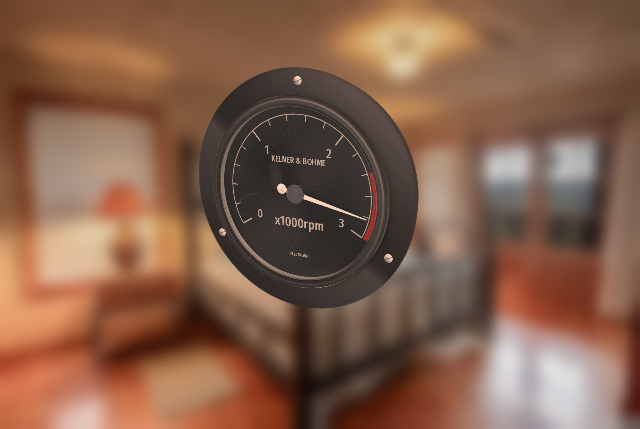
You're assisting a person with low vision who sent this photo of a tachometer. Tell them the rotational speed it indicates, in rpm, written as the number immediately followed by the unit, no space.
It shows 2800rpm
